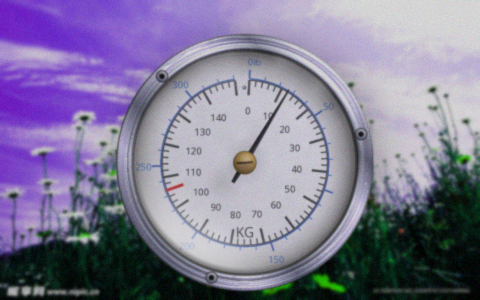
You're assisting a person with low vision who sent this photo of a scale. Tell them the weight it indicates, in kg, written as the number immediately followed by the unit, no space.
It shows 12kg
